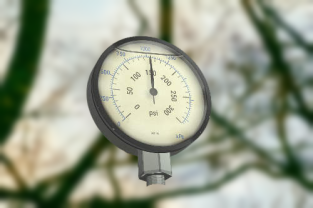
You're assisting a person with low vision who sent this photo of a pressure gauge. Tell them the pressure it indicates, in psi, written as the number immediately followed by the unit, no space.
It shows 150psi
